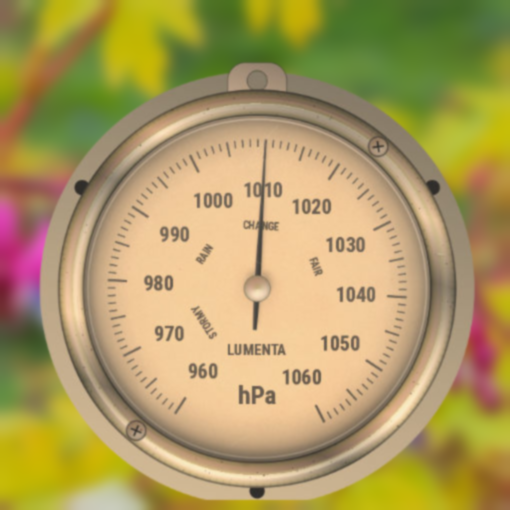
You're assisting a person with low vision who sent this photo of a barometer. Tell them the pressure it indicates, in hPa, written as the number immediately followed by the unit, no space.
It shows 1010hPa
